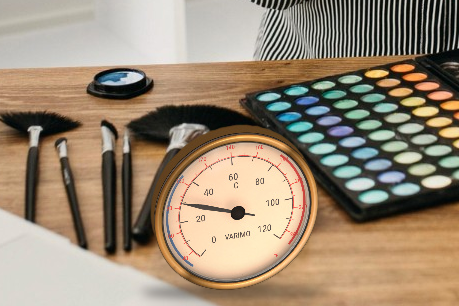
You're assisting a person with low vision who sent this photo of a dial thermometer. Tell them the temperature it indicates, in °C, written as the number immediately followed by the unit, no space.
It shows 30°C
